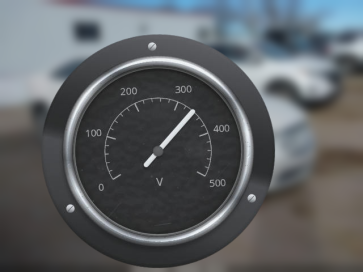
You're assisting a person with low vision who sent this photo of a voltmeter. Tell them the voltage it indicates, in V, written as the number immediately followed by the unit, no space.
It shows 340V
